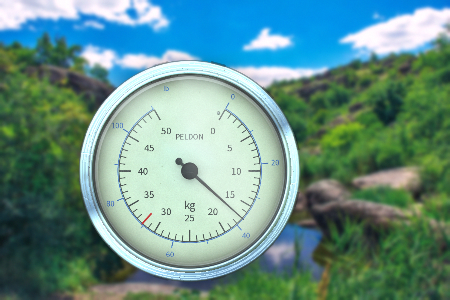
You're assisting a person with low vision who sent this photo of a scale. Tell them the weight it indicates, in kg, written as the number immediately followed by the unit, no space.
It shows 17kg
